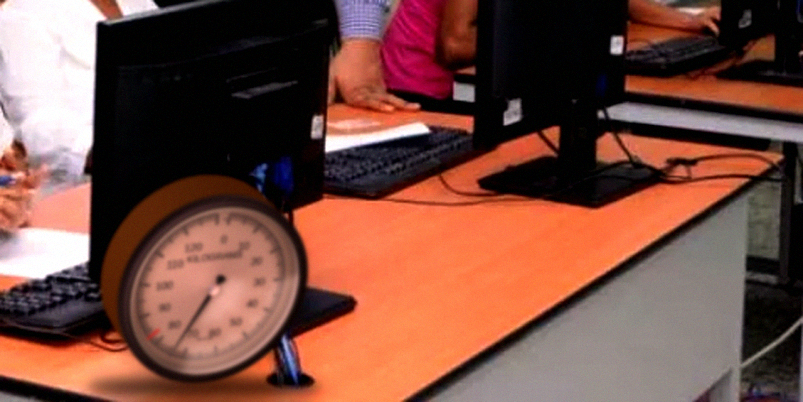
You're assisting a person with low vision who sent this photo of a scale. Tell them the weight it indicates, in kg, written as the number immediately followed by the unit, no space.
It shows 75kg
